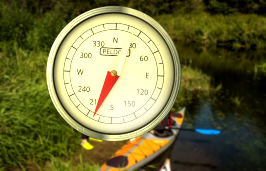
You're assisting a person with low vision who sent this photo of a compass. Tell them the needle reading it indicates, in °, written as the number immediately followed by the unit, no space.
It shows 202.5°
